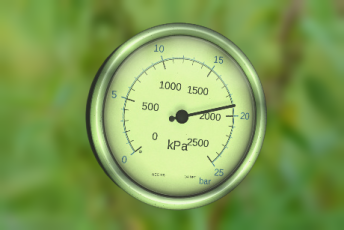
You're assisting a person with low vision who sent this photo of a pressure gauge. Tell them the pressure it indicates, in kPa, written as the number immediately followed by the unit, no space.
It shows 1900kPa
